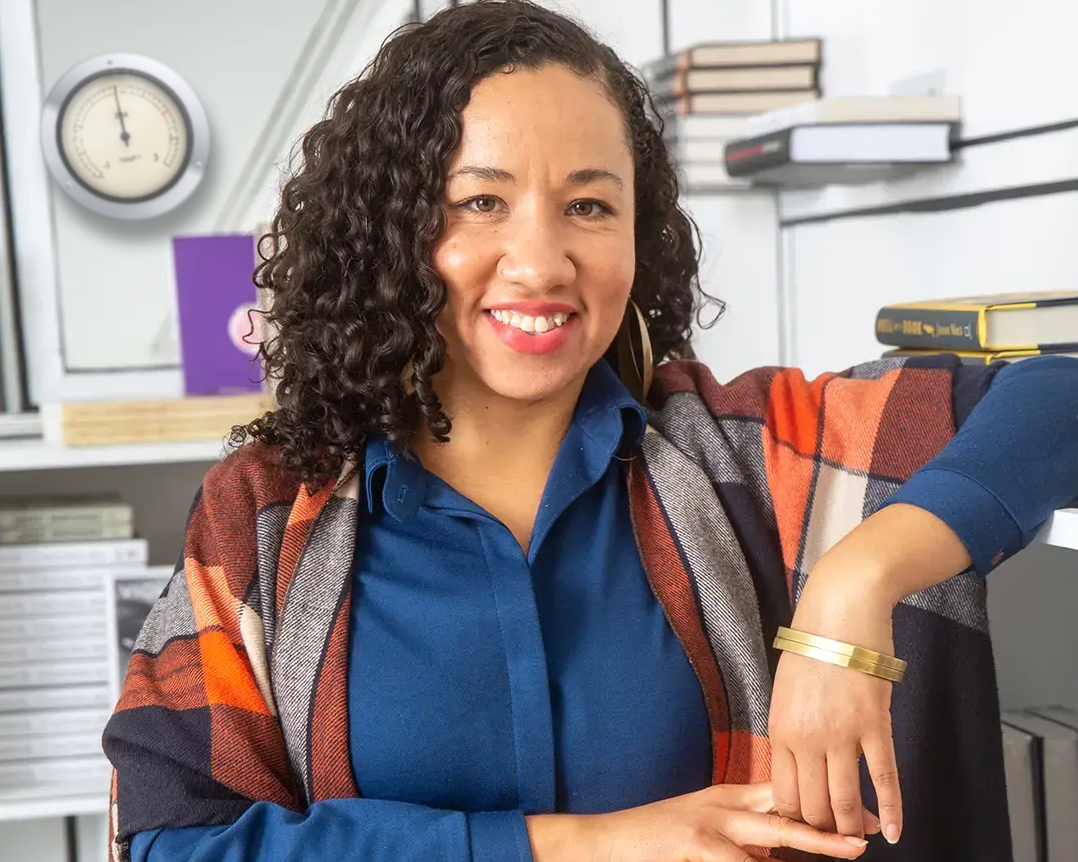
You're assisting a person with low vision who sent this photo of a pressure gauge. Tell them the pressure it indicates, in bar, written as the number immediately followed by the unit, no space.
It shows 1bar
